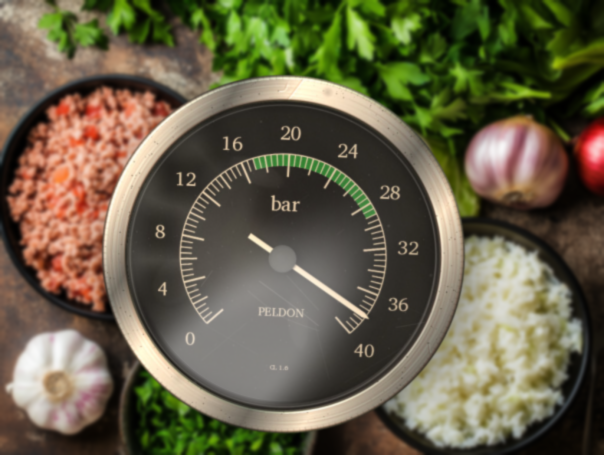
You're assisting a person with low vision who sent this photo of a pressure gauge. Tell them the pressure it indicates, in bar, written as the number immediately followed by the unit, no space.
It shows 38bar
